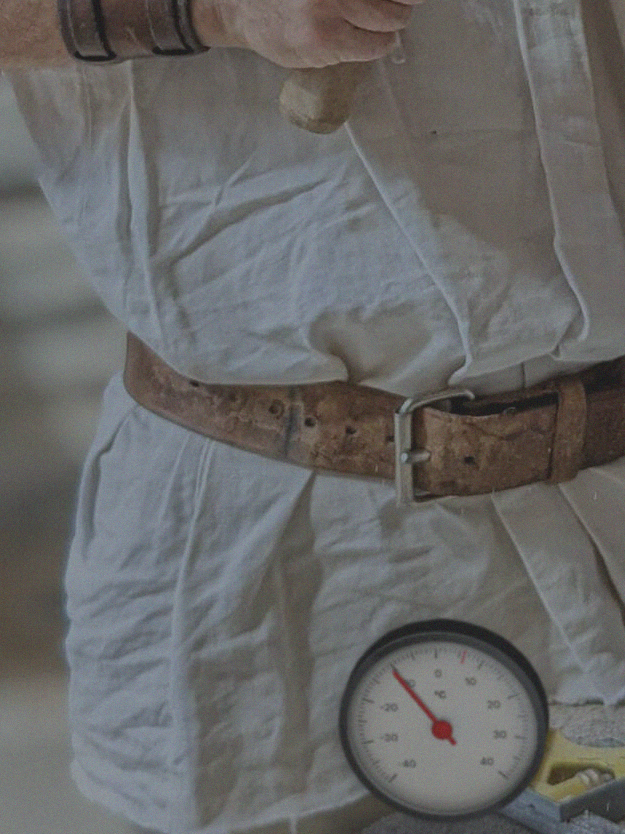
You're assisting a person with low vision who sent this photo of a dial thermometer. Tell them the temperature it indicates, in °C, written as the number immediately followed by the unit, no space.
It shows -10°C
